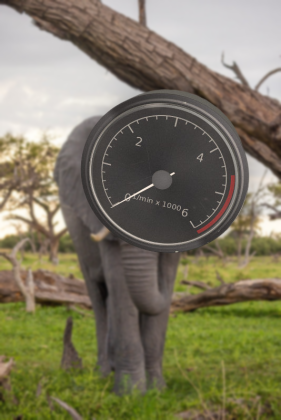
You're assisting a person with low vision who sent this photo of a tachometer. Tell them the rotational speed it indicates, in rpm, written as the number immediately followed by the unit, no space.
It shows 0rpm
